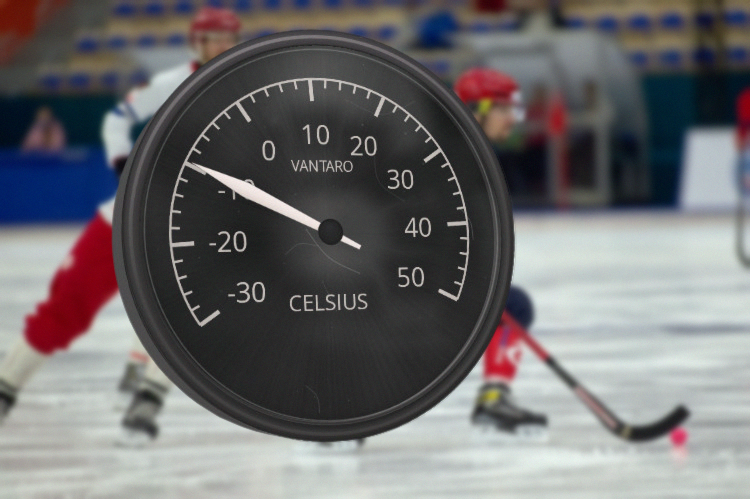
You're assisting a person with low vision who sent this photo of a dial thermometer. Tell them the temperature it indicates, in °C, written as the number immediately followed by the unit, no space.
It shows -10°C
